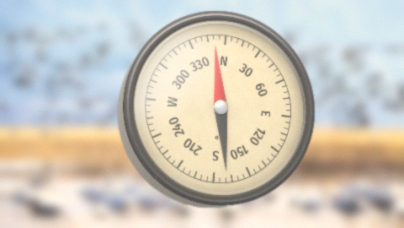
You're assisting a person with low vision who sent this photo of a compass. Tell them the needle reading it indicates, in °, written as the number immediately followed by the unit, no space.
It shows 350°
